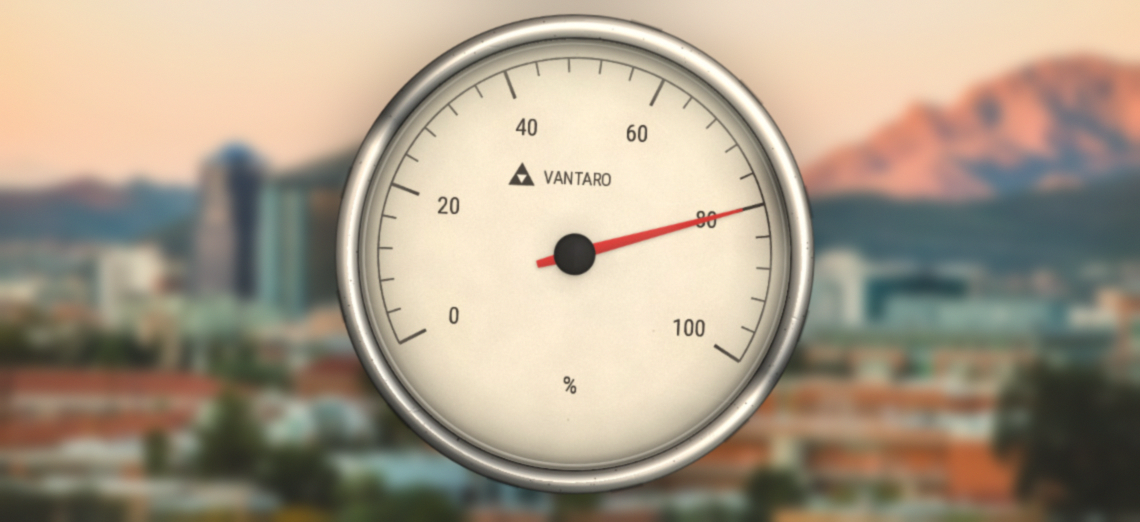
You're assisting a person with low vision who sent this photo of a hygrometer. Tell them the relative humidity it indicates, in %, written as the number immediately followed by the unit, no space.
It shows 80%
